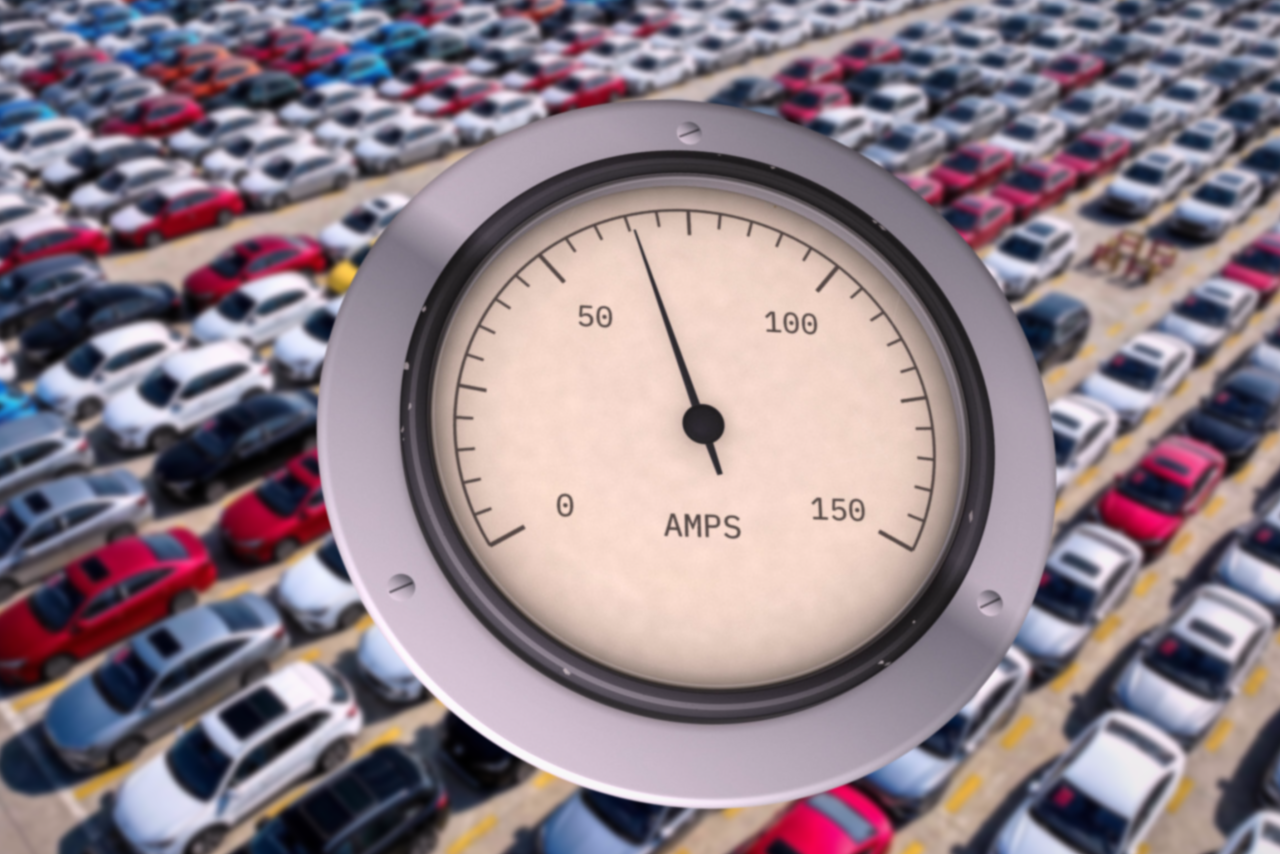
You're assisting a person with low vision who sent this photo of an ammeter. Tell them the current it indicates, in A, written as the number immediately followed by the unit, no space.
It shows 65A
